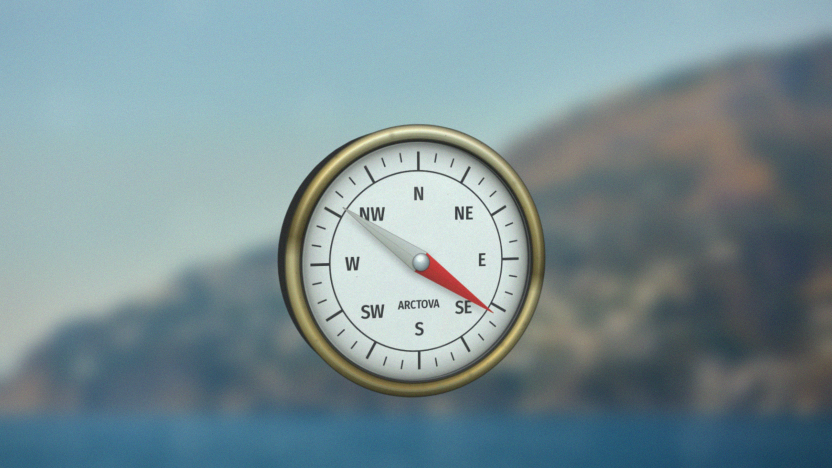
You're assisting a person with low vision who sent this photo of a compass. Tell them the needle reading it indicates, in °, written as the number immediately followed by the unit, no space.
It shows 125°
